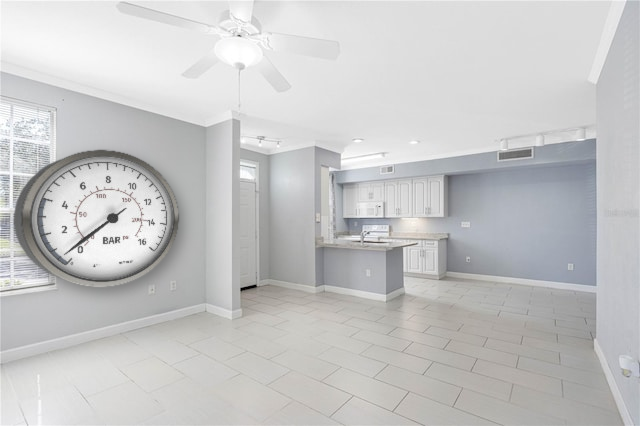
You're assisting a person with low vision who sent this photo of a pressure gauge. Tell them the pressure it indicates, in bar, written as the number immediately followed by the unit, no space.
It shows 0.5bar
